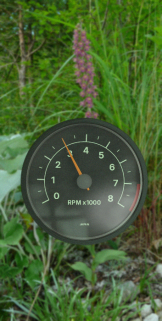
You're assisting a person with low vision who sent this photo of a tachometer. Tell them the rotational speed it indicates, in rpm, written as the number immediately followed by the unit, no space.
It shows 3000rpm
